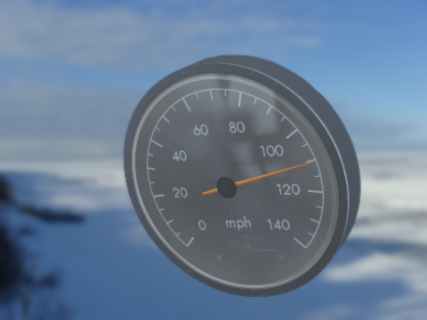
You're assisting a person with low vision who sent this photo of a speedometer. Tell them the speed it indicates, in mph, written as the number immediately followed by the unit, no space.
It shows 110mph
